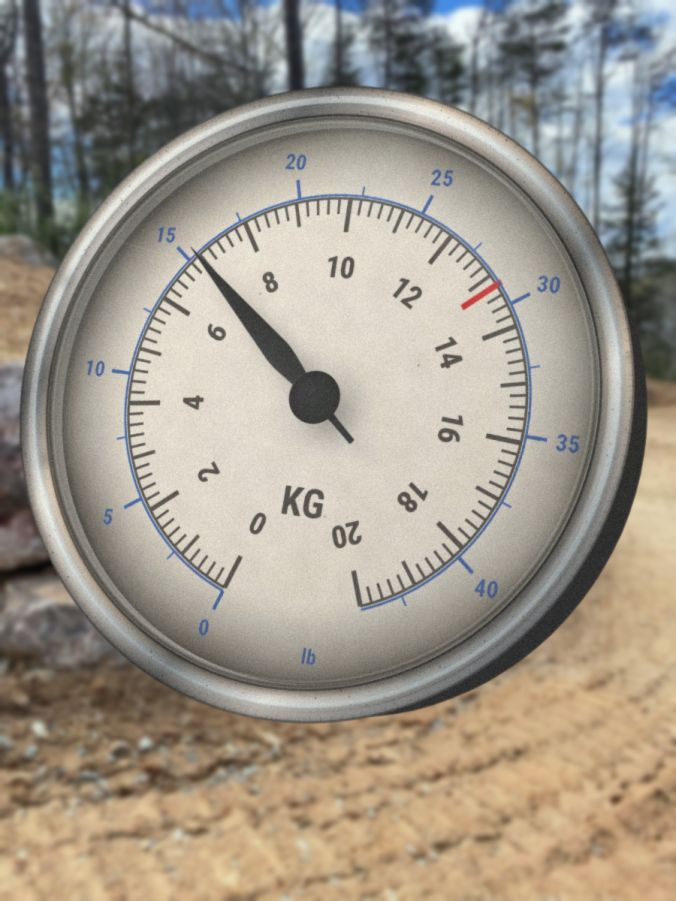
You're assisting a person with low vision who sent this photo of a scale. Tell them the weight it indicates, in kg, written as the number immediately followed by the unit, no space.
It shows 7kg
